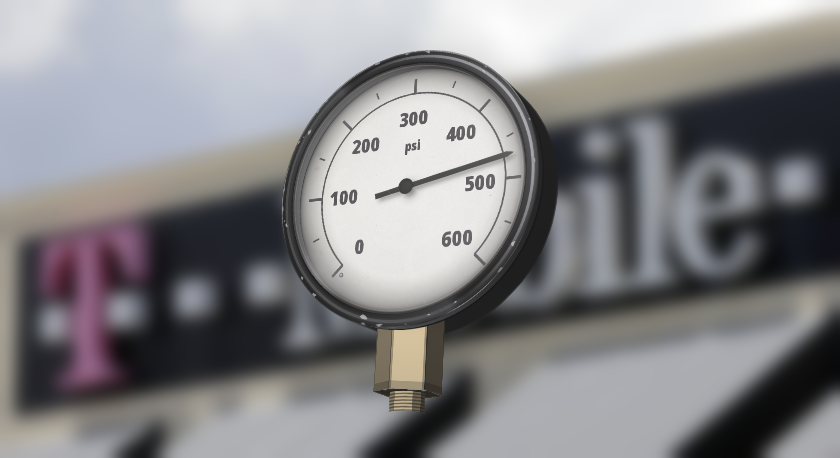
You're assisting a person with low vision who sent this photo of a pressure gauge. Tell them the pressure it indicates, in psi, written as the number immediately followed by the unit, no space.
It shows 475psi
